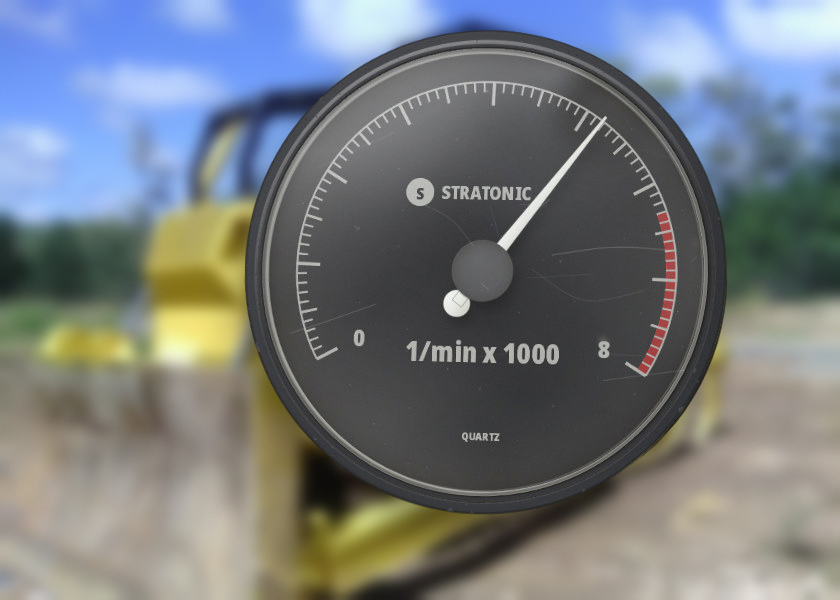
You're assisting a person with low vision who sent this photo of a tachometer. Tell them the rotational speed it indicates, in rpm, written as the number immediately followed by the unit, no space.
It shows 5200rpm
